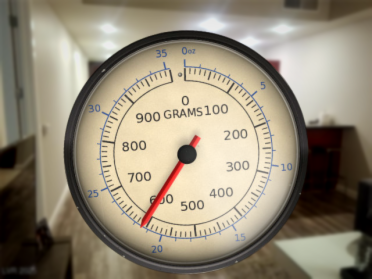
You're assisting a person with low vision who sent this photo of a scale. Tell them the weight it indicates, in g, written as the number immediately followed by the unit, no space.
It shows 610g
